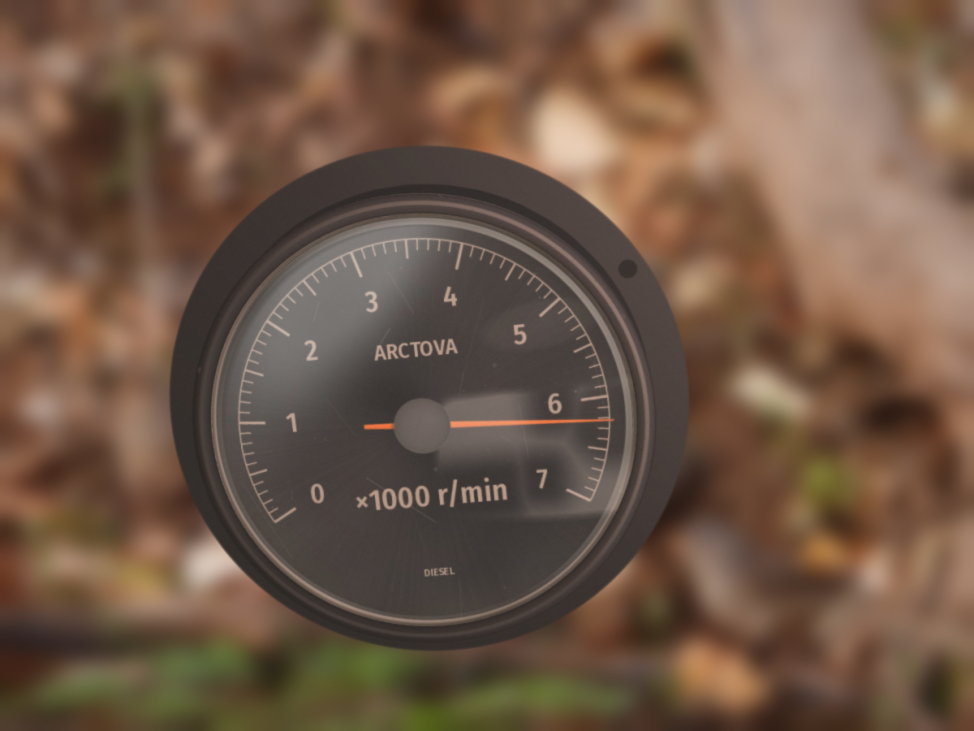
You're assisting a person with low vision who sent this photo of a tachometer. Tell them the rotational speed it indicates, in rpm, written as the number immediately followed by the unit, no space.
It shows 6200rpm
